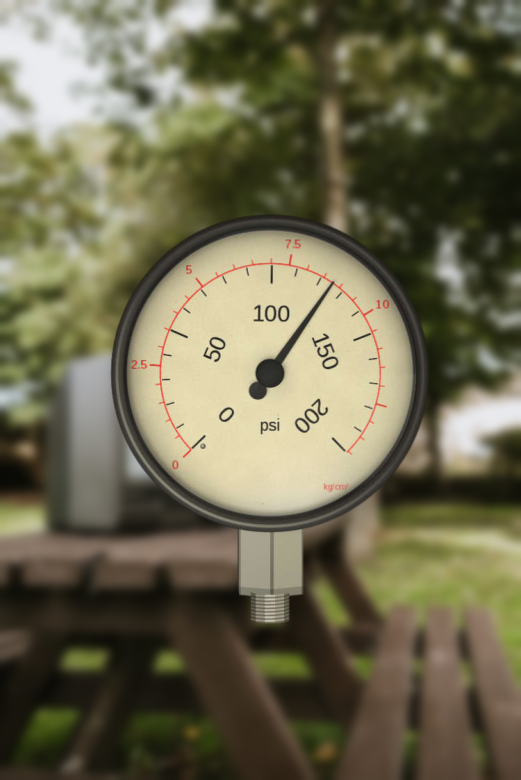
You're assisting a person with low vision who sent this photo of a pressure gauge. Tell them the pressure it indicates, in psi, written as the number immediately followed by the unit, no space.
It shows 125psi
